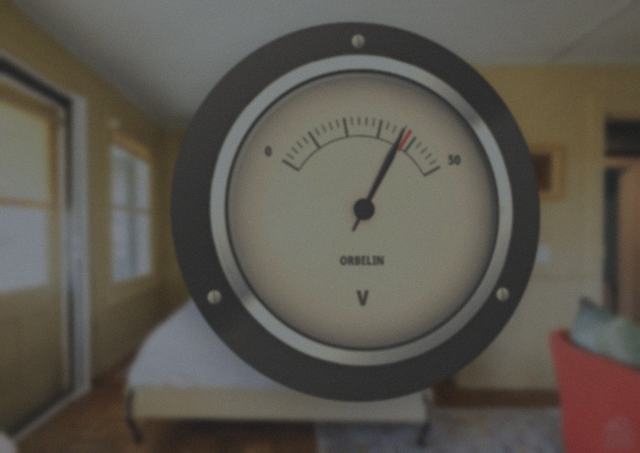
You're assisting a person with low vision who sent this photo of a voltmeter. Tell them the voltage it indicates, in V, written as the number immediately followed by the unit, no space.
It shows 36V
